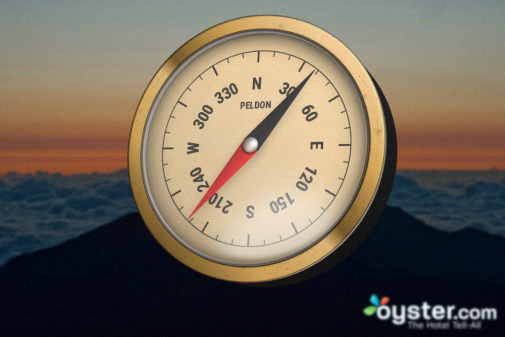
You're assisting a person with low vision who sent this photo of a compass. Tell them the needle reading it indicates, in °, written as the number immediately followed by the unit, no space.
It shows 220°
